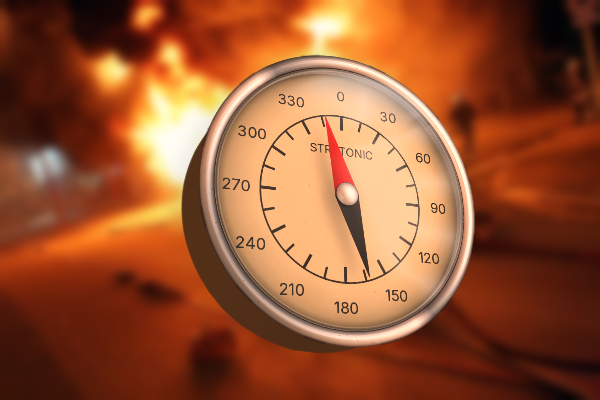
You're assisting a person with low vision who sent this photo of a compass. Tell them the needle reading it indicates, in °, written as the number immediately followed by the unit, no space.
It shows 345°
